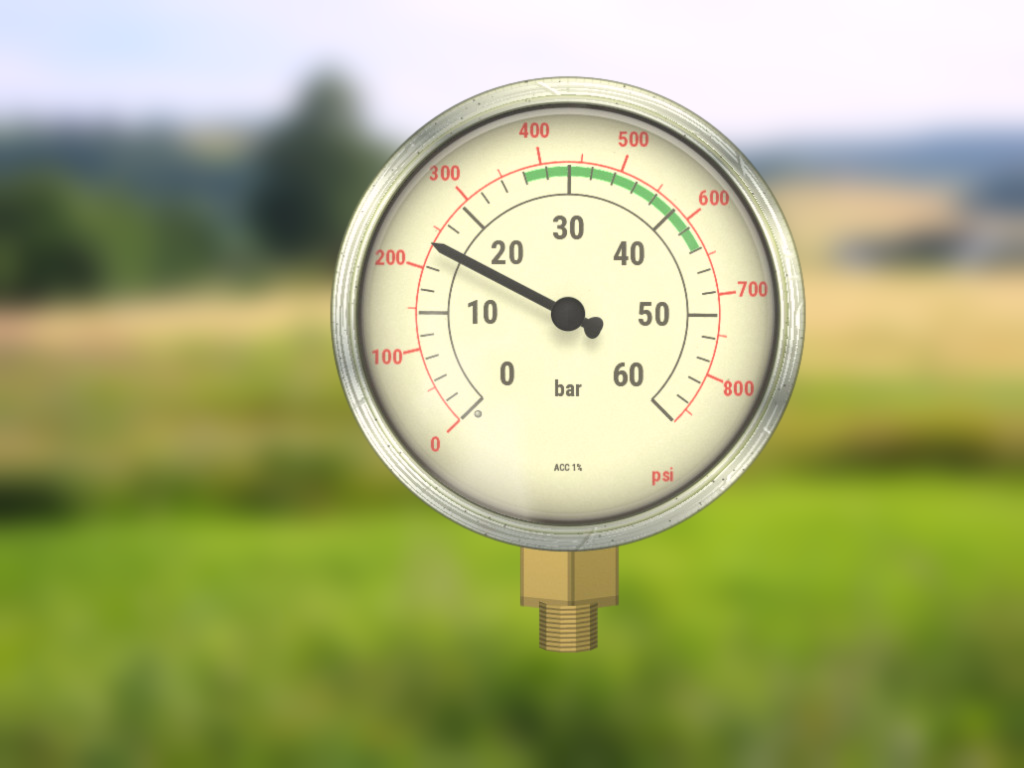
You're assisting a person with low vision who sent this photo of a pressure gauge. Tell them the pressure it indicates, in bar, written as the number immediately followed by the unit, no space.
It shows 16bar
